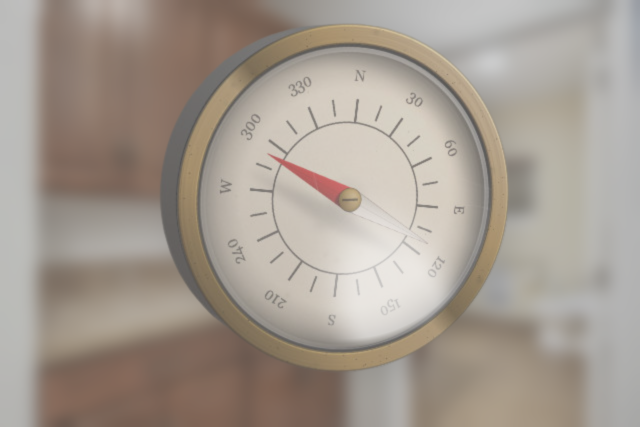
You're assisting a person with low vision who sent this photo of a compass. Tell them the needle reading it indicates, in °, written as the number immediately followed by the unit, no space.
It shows 292.5°
